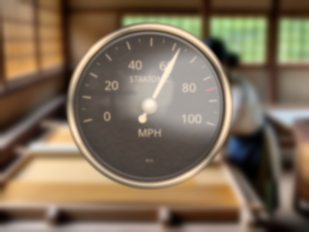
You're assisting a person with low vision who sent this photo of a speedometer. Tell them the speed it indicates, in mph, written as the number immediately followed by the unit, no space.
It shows 62.5mph
